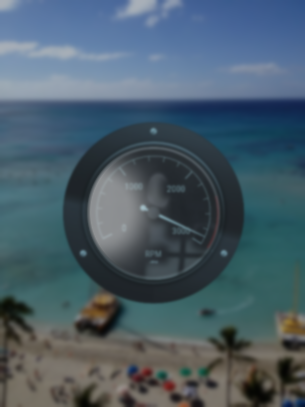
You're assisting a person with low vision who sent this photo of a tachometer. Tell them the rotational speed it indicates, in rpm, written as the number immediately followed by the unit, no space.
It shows 2900rpm
